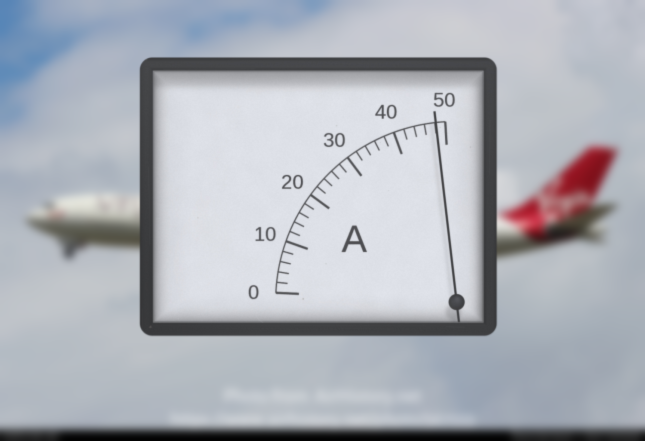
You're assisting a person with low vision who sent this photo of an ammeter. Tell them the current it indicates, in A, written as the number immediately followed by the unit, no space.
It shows 48A
